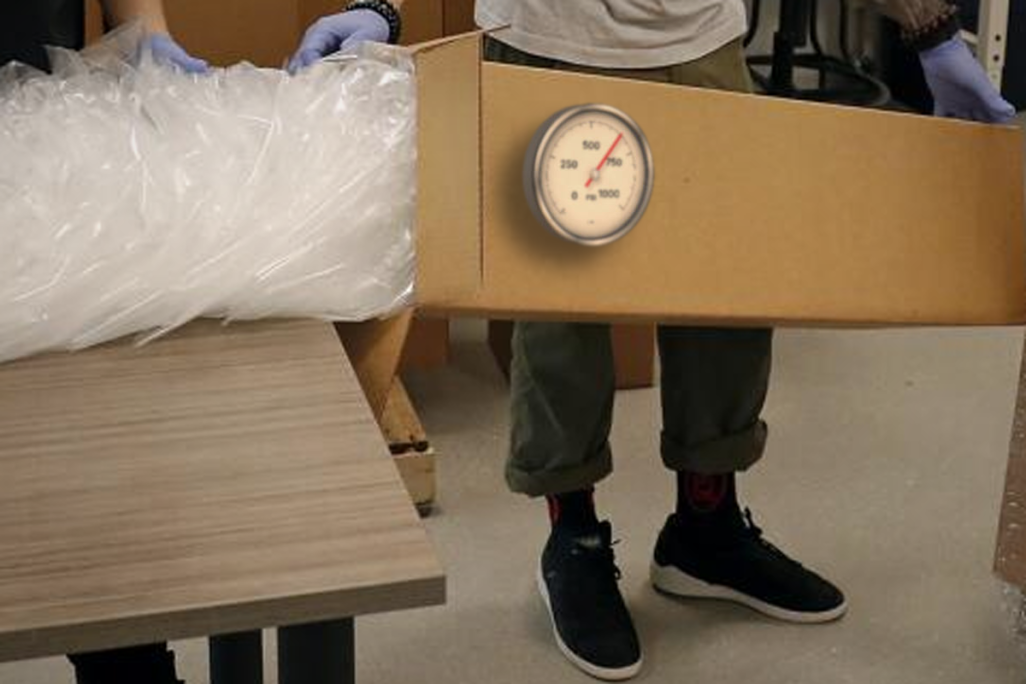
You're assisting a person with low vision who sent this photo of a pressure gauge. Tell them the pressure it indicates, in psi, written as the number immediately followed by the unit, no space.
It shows 650psi
